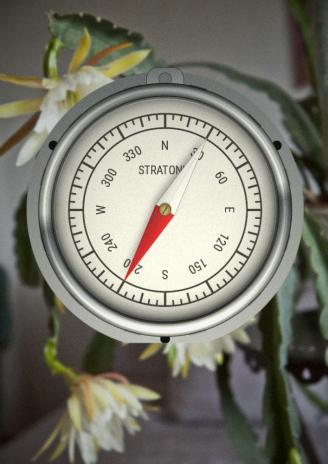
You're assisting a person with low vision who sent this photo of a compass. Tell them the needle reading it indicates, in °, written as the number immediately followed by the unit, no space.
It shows 210°
